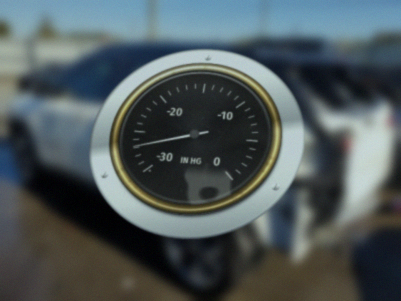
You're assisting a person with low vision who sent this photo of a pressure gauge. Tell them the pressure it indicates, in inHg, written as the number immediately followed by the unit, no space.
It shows -27inHg
